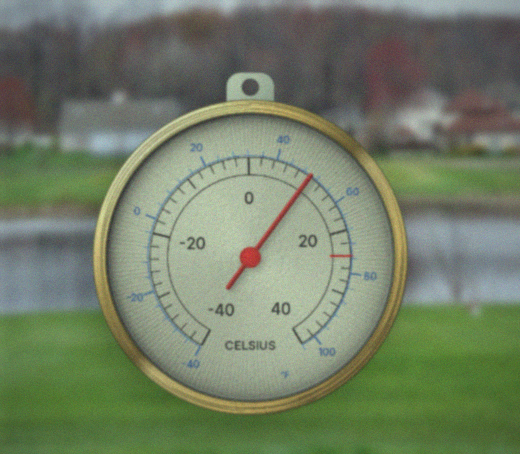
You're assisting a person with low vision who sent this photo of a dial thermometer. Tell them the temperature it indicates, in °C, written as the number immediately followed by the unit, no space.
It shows 10°C
